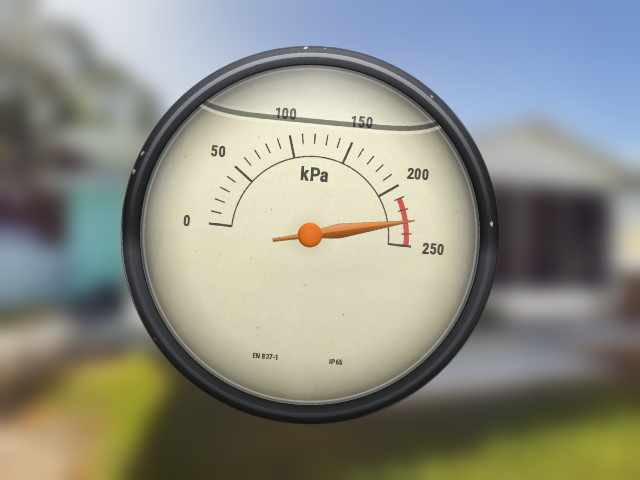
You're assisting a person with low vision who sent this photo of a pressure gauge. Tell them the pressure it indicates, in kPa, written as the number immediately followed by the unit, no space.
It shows 230kPa
